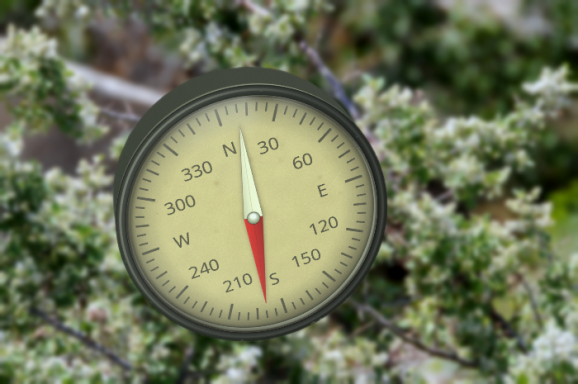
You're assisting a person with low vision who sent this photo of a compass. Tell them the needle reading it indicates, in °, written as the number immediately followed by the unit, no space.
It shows 190°
